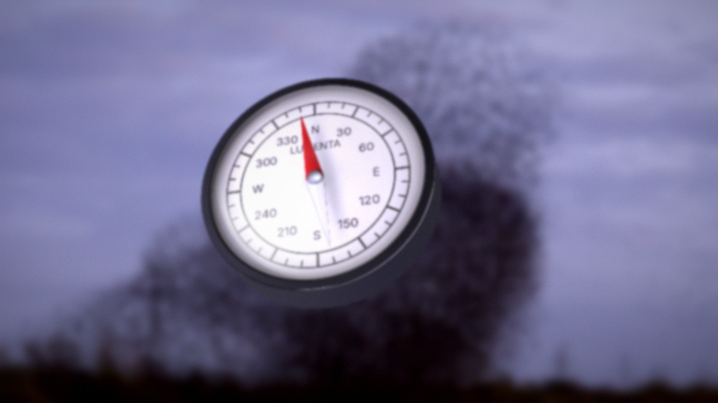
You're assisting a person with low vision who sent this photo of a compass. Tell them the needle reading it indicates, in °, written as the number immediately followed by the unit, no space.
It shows 350°
